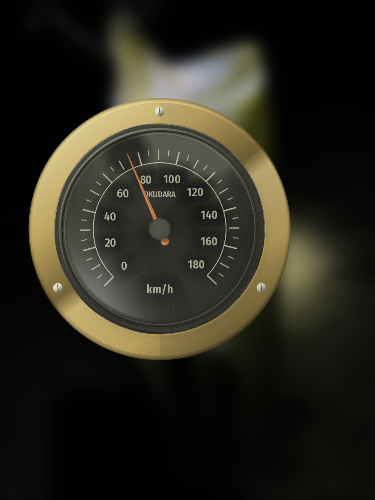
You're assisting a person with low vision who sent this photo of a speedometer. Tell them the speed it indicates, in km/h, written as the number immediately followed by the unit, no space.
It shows 75km/h
